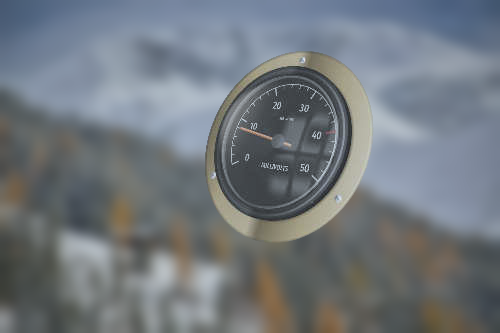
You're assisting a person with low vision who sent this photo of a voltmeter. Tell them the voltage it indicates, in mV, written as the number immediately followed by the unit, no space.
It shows 8mV
